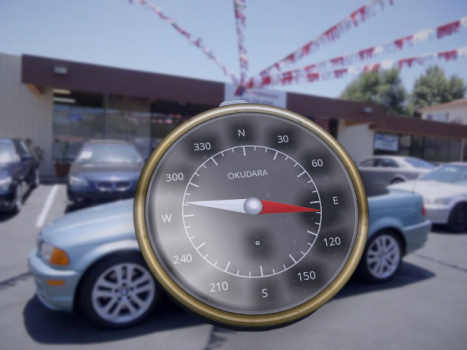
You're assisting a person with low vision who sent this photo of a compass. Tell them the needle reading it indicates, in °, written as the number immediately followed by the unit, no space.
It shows 100°
